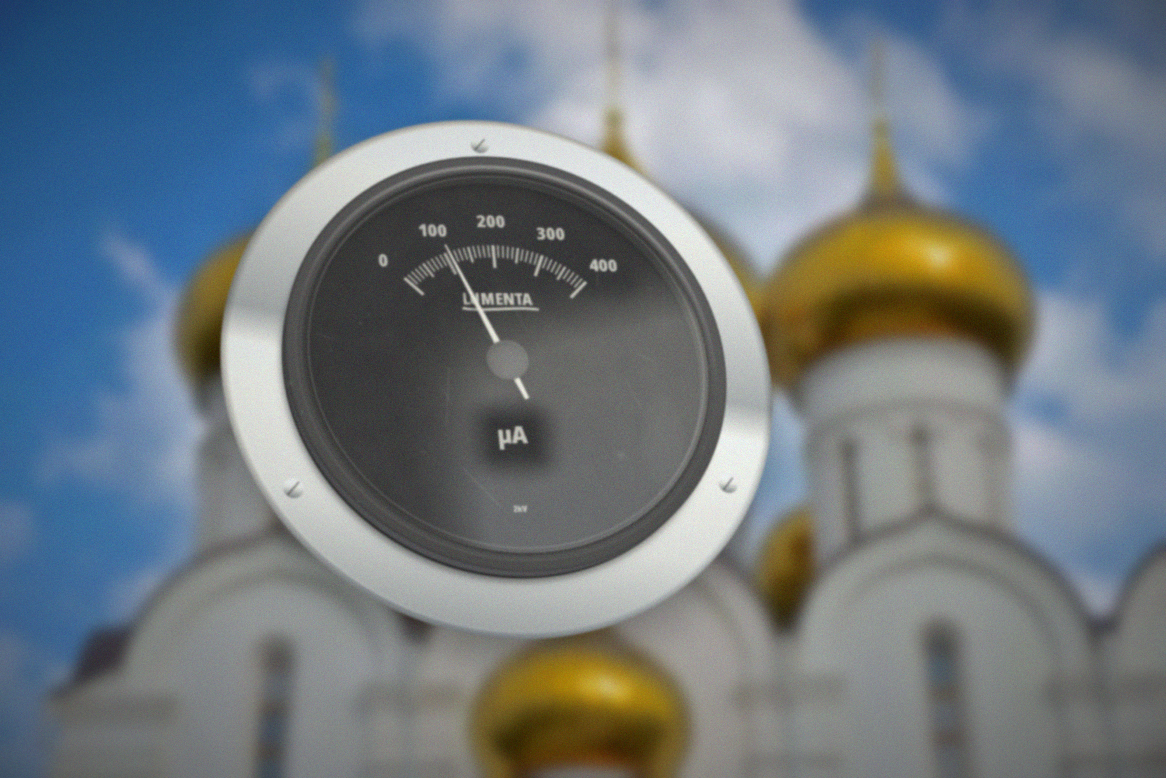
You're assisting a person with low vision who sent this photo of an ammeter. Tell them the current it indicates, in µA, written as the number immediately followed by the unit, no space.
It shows 100µA
